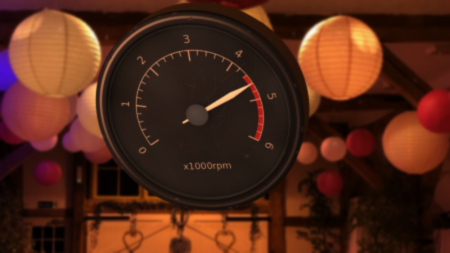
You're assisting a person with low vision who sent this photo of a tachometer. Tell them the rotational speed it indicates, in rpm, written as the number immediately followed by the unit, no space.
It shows 4600rpm
